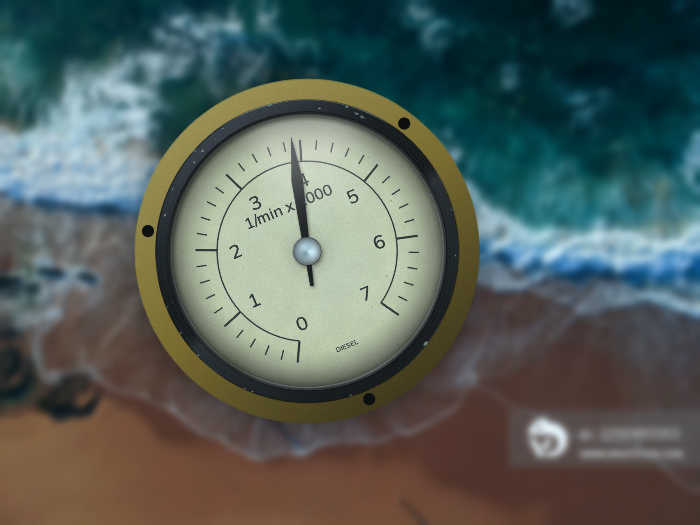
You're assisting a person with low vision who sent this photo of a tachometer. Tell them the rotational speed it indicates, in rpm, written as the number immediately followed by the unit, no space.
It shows 3900rpm
